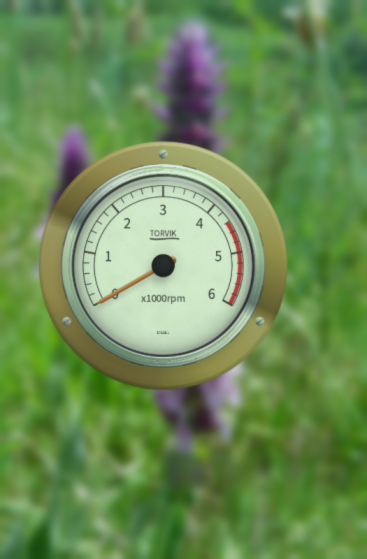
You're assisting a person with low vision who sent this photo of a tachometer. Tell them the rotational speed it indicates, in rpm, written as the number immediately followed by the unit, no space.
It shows 0rpm
